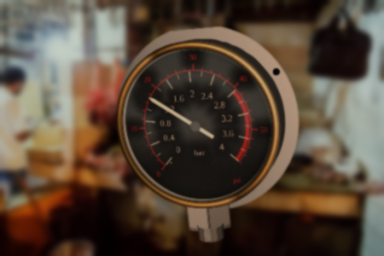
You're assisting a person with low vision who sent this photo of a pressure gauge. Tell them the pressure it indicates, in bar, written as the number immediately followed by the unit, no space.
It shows 1.2bar
